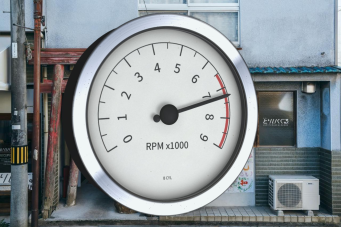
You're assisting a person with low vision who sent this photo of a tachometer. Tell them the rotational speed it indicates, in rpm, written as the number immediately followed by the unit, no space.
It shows 7250rpm
